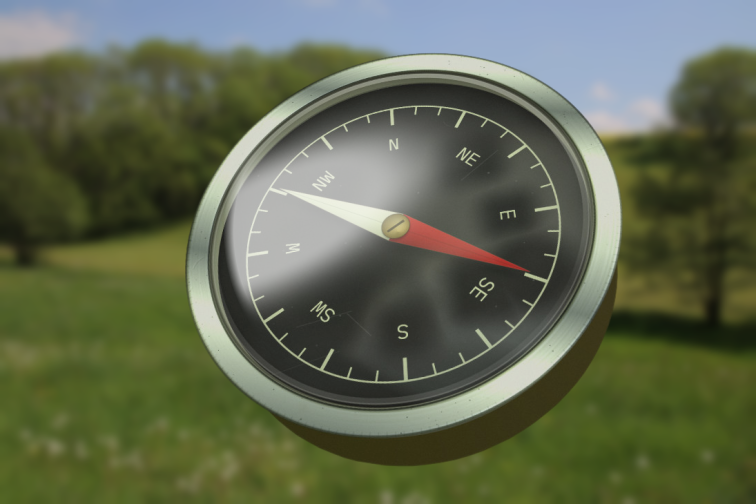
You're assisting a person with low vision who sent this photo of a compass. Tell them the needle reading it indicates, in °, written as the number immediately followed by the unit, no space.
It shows 120°
